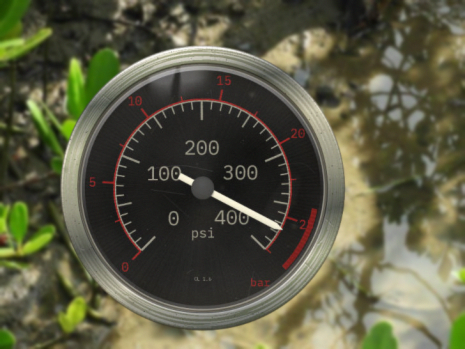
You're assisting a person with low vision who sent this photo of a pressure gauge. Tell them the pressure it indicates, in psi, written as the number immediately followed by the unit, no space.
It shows 375psi
